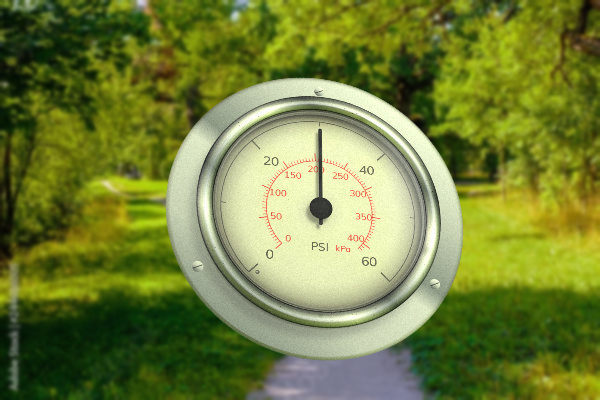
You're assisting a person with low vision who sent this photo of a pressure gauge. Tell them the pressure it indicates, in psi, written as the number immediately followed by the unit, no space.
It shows 30psi
